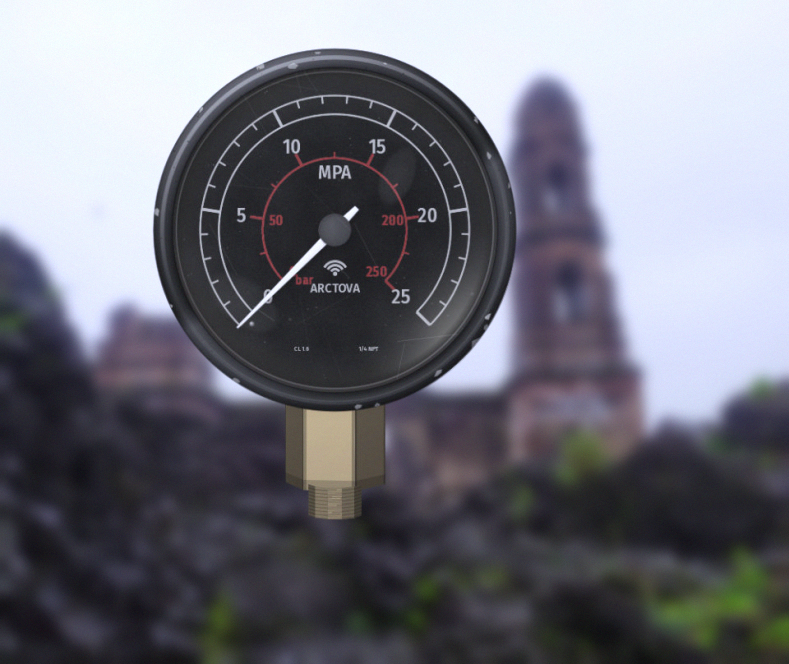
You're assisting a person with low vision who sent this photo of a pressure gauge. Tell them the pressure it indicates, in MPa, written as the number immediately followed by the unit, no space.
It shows 0MPa
